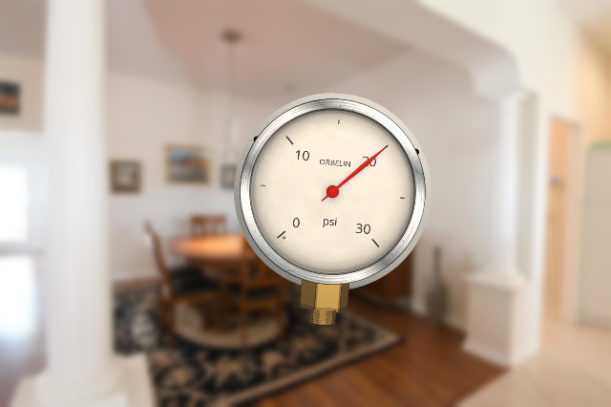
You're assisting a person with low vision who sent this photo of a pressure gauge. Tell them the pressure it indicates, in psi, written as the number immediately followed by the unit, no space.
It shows 20psi
